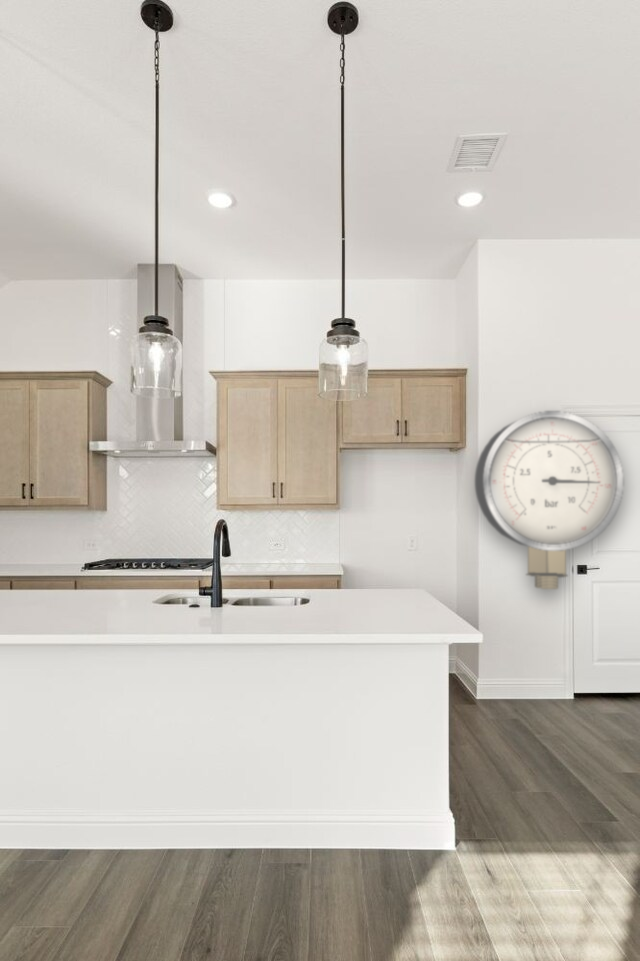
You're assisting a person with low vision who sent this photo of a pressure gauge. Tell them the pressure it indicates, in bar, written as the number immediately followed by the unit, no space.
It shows 8.5bar
